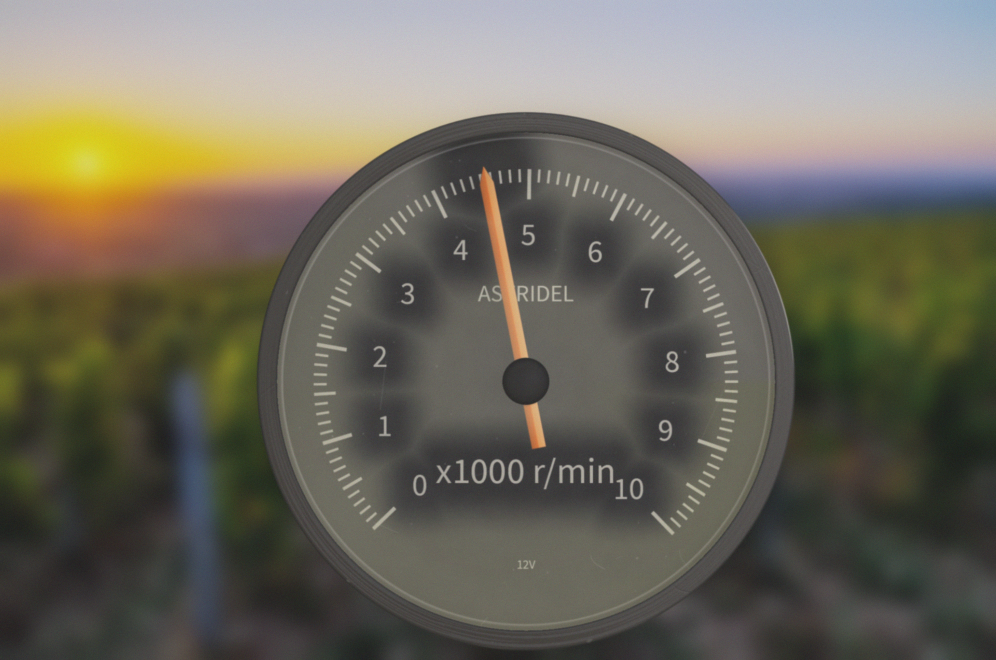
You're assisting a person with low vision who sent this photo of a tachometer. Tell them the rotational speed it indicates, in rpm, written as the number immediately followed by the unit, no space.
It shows 4550rpm
